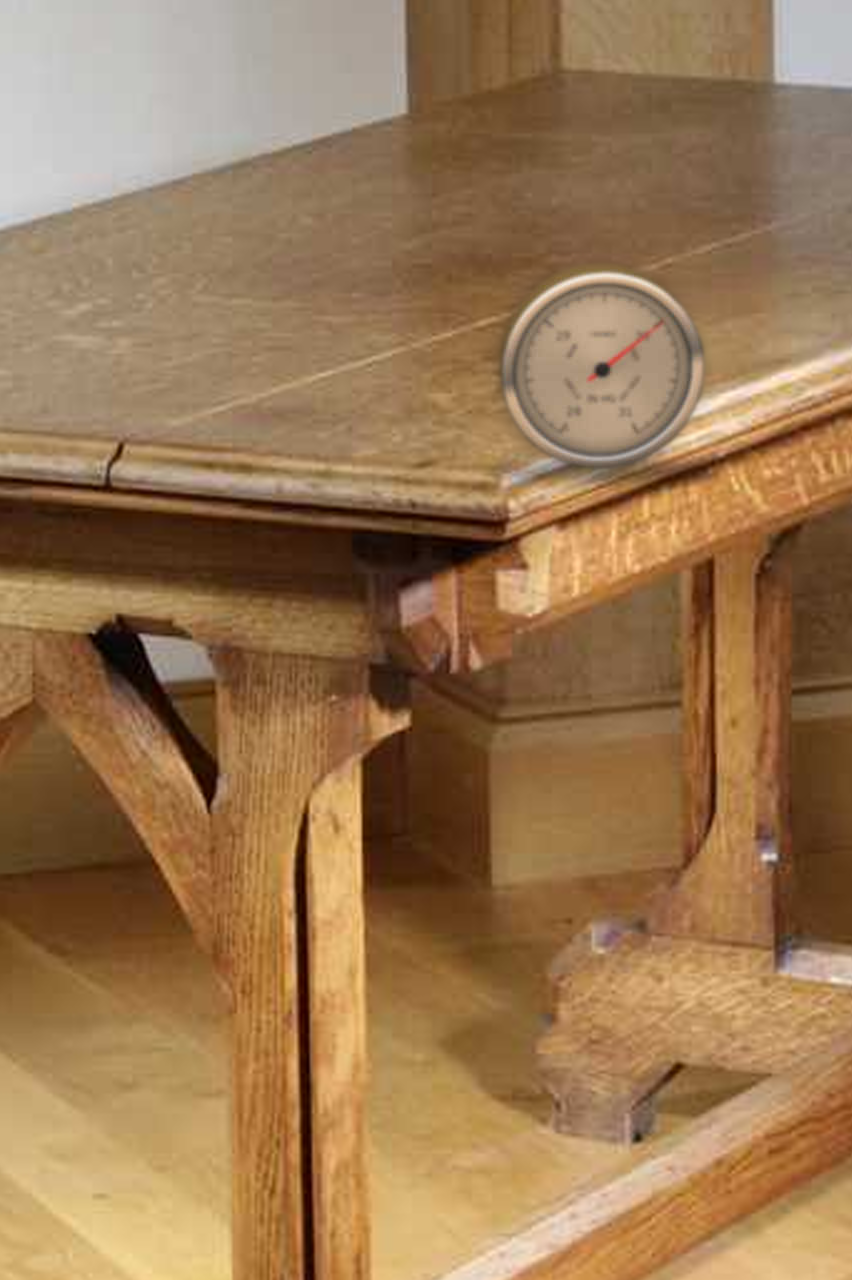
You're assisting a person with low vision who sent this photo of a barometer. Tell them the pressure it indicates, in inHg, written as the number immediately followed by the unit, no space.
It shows 30inHg
